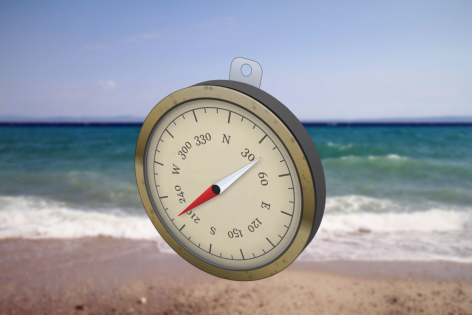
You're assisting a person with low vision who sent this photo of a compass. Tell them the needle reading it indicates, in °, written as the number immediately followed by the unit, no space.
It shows 220°
